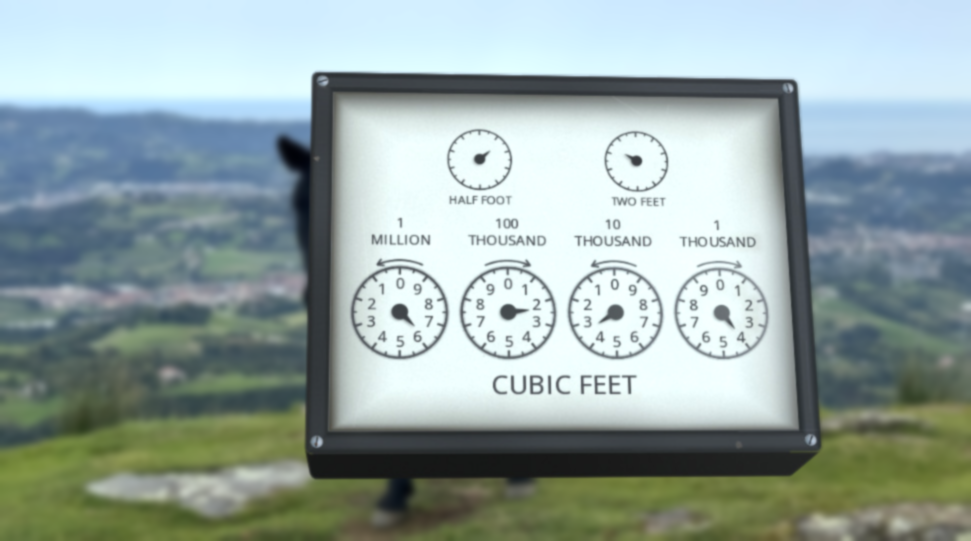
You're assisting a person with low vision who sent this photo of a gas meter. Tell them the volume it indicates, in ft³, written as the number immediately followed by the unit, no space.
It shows 623400ft³
